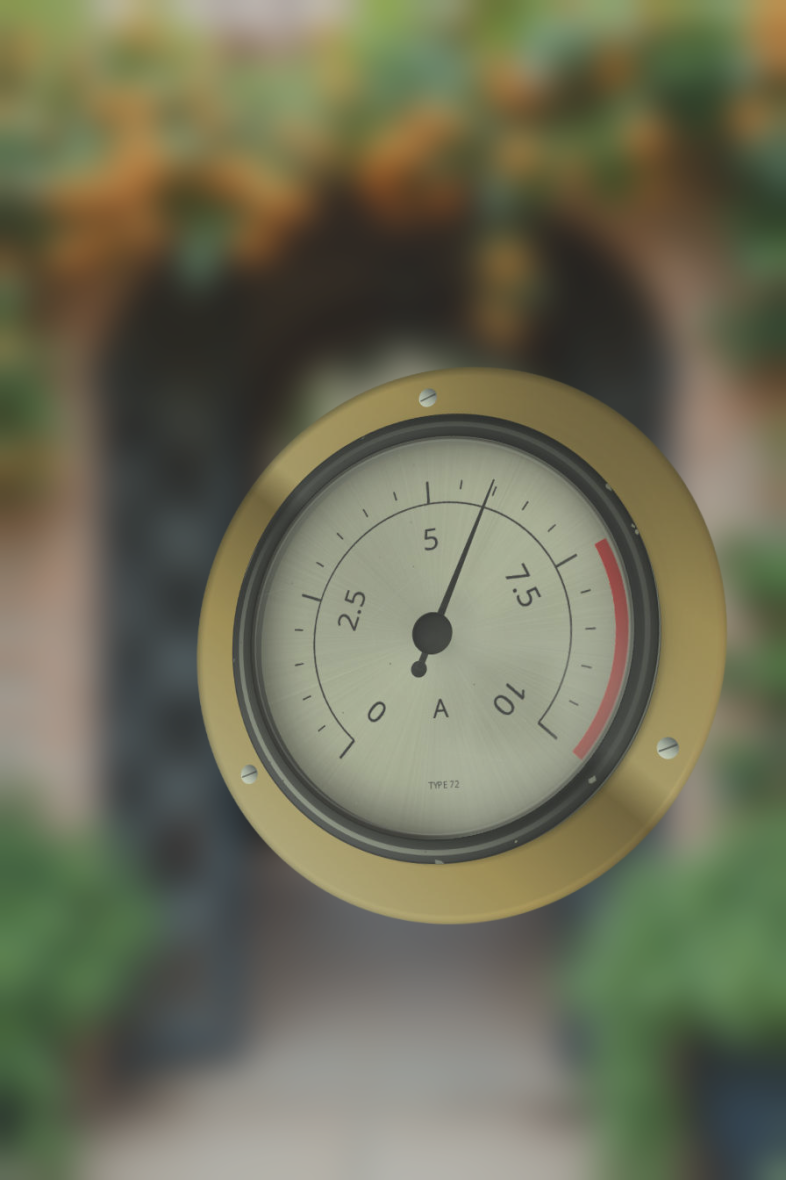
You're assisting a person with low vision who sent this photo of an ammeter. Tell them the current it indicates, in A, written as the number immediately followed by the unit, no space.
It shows 6A
